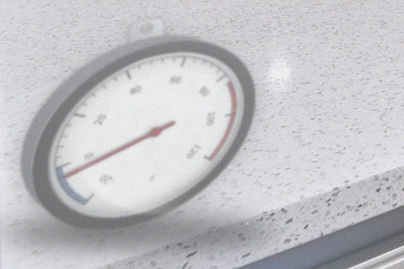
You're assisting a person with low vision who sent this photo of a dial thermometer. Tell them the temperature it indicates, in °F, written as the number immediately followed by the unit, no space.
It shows -4°F
